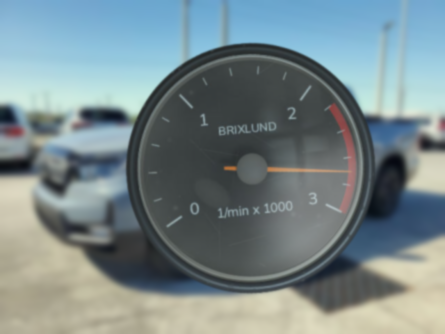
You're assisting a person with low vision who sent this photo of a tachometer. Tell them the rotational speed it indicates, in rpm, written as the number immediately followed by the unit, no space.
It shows 2700rpm
